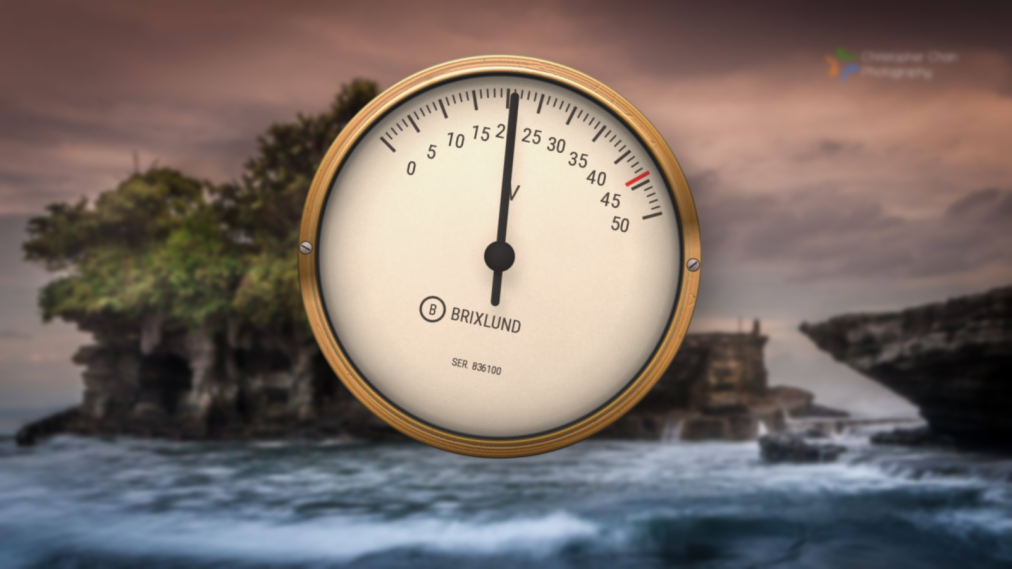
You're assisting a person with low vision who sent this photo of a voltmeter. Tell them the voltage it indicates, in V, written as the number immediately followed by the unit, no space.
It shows 21V
